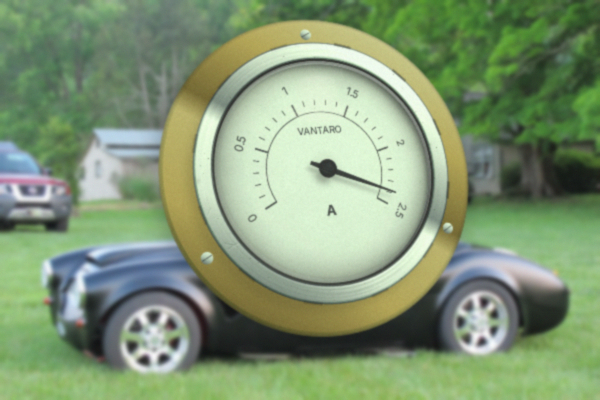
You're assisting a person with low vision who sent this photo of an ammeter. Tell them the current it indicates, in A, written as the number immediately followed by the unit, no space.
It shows 2.4A
